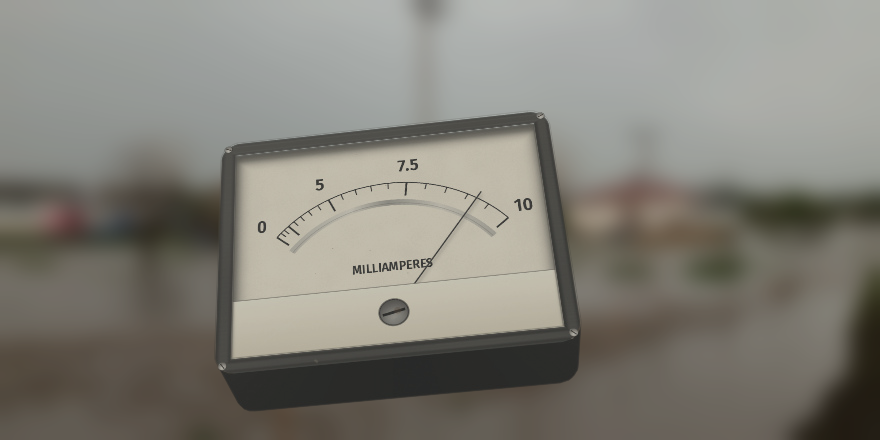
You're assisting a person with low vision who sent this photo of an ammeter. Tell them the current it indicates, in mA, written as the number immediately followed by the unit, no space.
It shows 9.25mA
